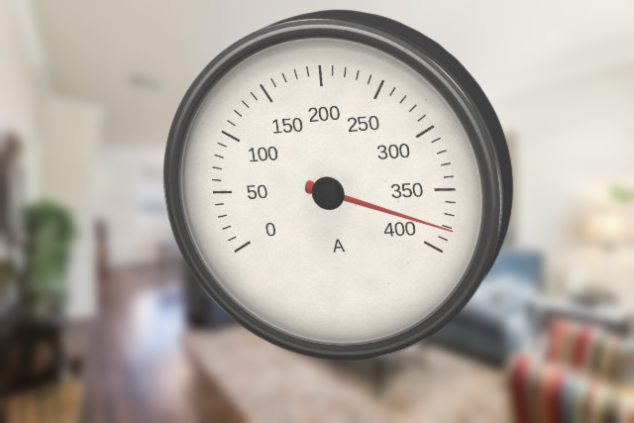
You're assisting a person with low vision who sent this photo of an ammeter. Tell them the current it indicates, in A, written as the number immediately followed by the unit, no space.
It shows 380A
